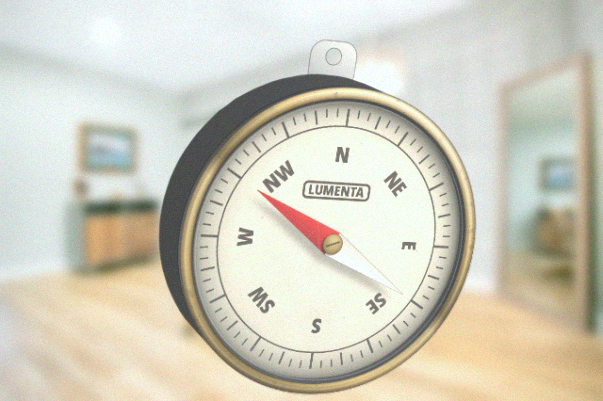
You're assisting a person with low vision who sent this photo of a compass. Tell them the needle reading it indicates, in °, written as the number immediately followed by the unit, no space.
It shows 300°
